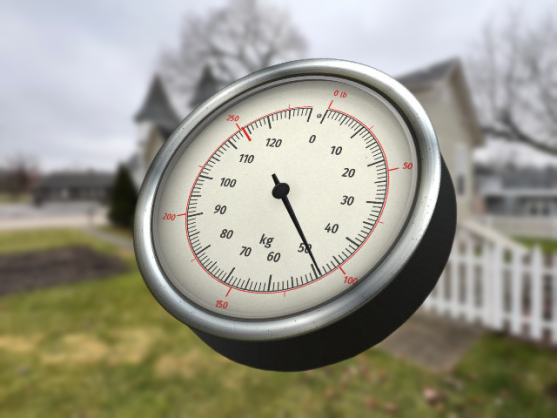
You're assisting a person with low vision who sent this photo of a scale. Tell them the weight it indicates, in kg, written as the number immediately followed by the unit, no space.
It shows 49kg
